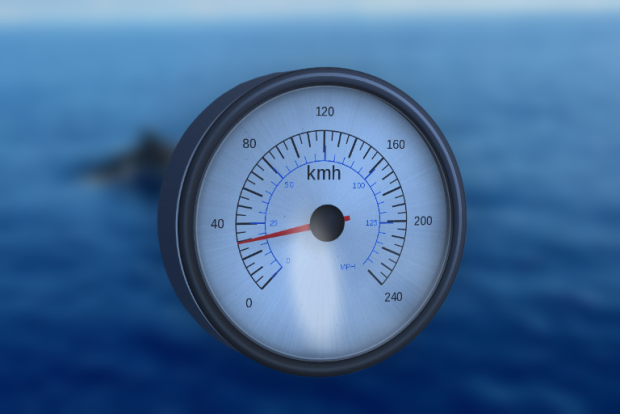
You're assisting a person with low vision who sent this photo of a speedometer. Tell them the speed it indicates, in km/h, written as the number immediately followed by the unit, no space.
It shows 30km/h
